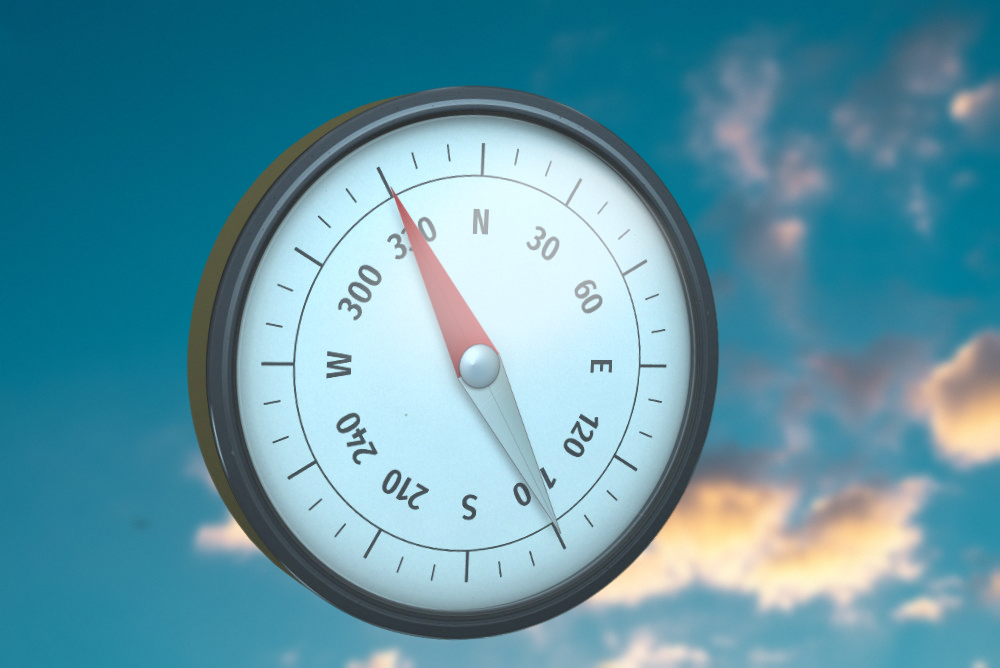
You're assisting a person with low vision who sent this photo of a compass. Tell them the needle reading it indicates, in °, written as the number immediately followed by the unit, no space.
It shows 330°
